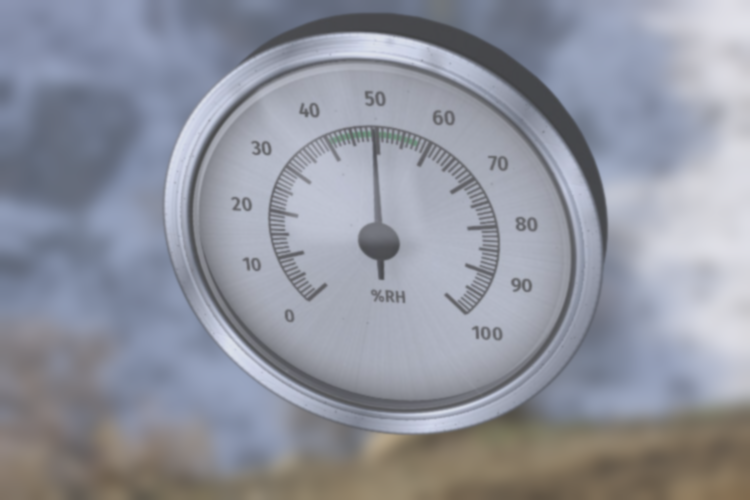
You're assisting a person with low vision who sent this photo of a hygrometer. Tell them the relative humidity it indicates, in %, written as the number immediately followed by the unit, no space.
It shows 50%
